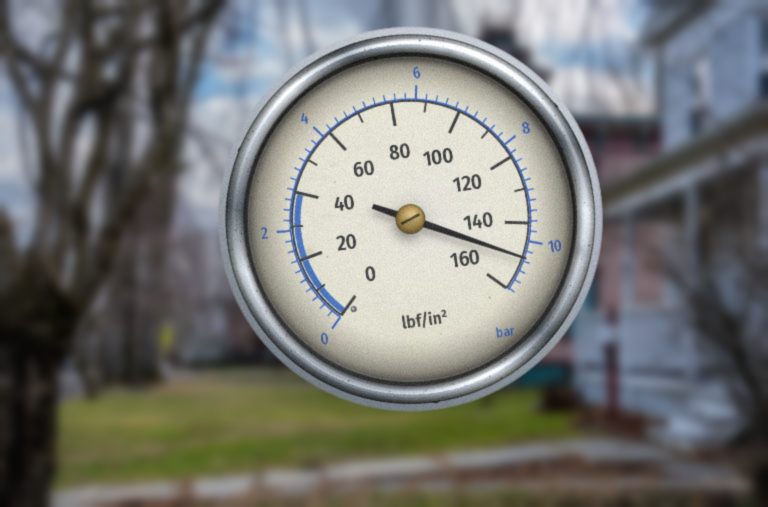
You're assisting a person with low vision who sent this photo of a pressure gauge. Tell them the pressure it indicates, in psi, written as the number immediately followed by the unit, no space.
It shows 150psi
